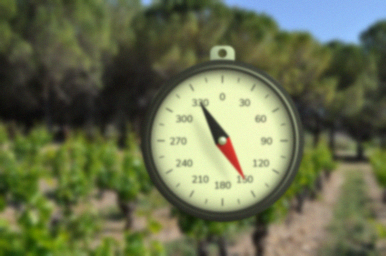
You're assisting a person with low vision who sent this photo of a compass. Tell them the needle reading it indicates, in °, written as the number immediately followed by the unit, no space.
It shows 150°
